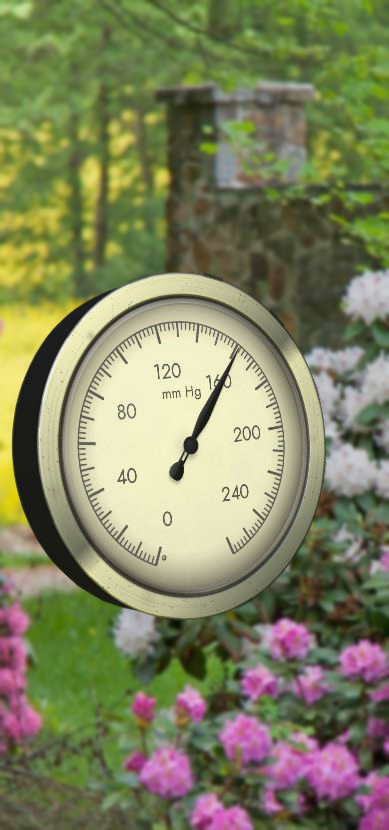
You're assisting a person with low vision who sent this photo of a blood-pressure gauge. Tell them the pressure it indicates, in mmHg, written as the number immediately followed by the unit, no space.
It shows 160mmHg
